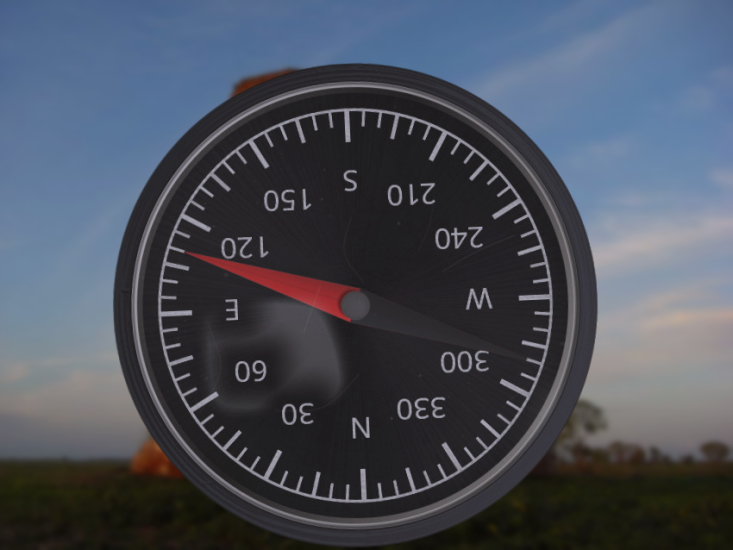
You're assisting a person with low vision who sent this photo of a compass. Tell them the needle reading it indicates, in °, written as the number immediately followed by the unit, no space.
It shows 110°
